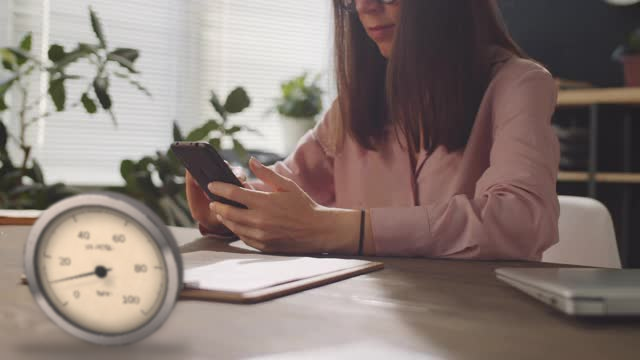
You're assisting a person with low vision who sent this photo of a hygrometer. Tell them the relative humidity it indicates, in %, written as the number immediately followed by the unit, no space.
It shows 10%
